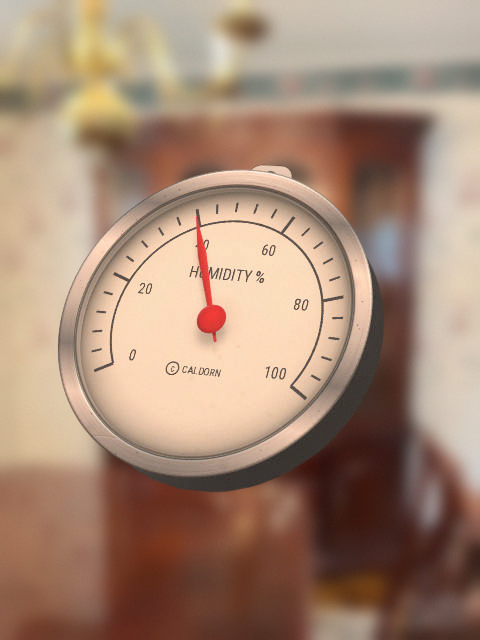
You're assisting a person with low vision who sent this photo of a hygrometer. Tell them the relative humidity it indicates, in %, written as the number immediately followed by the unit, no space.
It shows 40%
